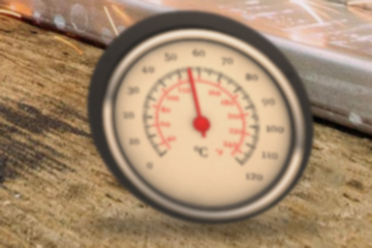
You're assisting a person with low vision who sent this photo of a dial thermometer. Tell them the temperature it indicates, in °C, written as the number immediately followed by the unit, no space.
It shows 55°C
